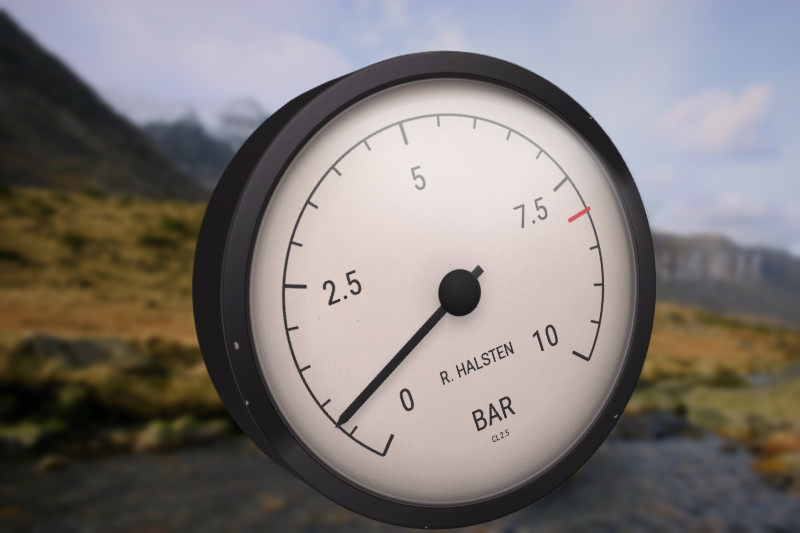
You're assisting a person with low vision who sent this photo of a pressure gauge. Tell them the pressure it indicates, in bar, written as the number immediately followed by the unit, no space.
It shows 0.75bar
